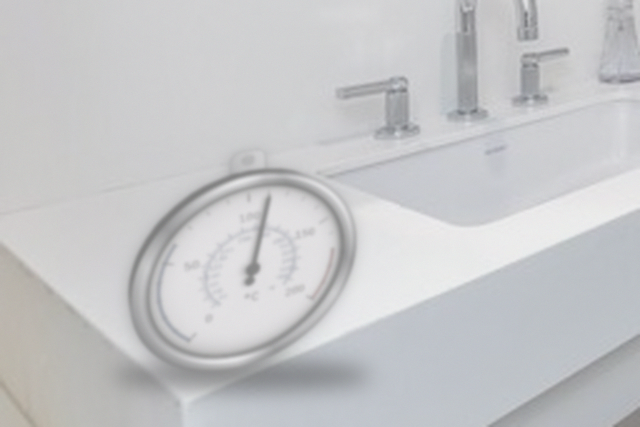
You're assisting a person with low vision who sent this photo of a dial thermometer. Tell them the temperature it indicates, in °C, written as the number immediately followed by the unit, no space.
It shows 110°C
